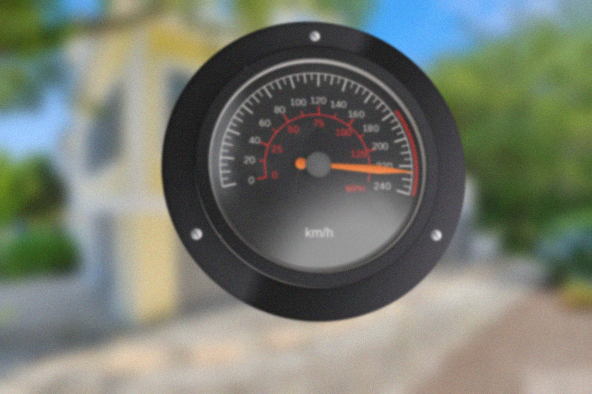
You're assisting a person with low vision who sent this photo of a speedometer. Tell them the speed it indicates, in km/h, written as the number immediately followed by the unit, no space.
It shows 225km/h
